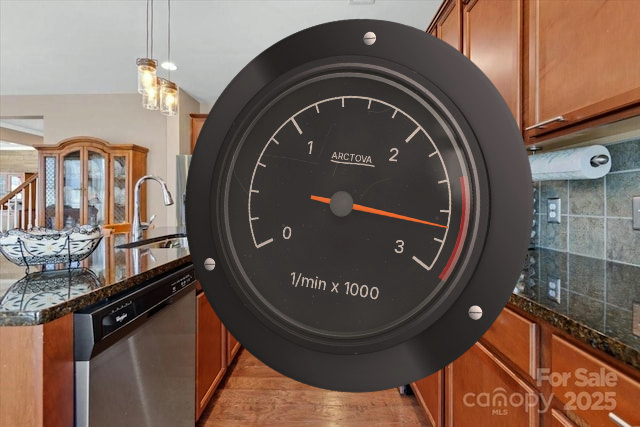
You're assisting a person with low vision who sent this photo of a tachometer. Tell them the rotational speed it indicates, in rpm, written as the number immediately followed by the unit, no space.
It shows 2700rpm
